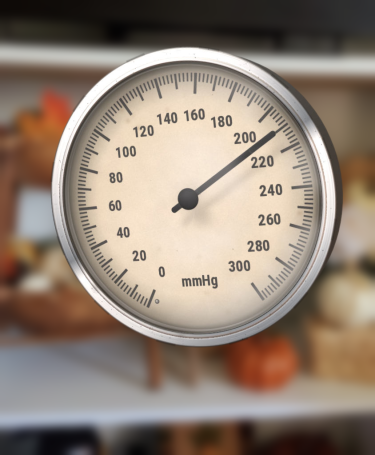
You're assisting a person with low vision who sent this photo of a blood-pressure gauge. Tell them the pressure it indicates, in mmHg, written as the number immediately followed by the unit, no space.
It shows 210mmHg
